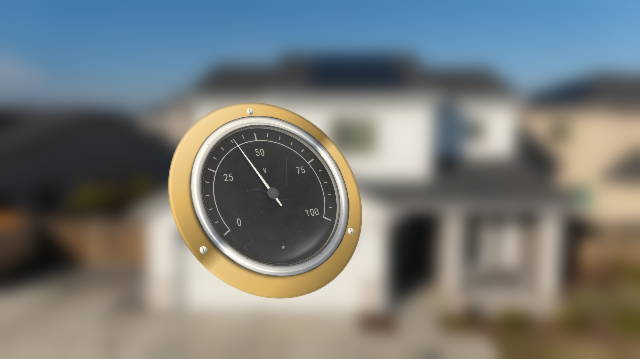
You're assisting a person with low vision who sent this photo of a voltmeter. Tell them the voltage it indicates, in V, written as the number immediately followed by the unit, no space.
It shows 40V
